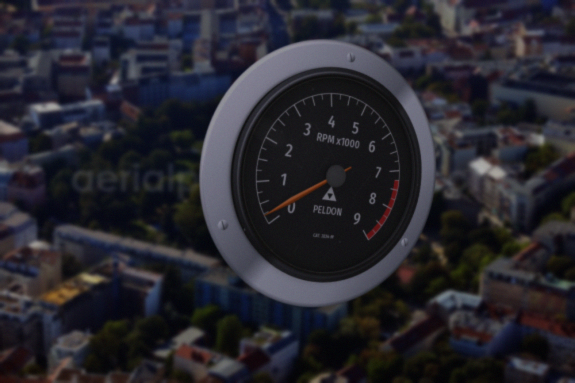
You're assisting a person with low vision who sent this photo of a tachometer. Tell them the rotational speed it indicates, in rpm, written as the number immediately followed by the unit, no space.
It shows 250rpm
